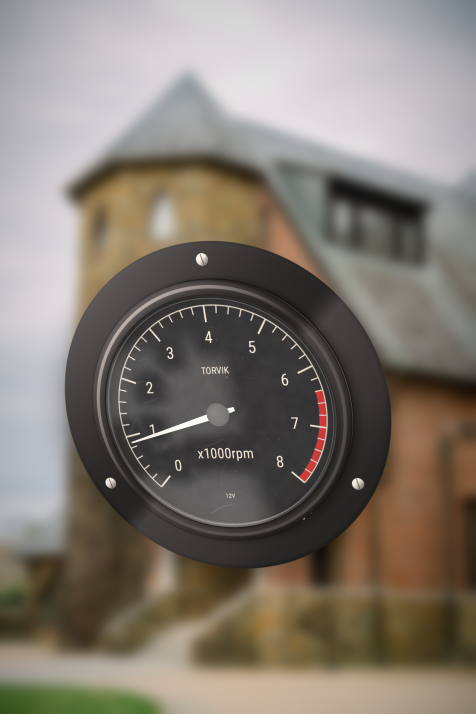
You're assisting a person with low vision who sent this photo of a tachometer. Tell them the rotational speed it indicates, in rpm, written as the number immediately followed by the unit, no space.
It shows 900rpm
